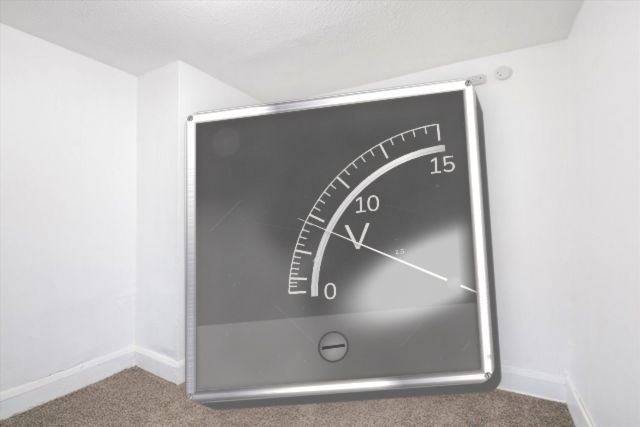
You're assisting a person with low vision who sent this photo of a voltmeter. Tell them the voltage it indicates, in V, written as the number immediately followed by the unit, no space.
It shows 7V
